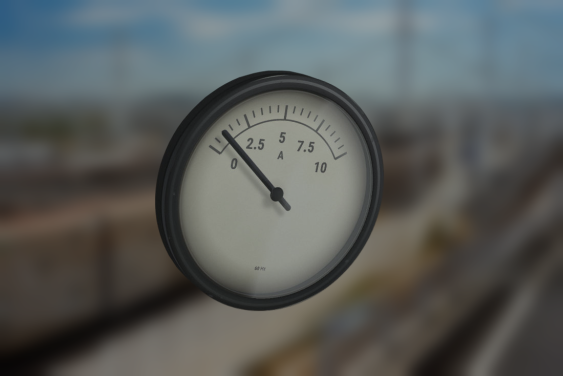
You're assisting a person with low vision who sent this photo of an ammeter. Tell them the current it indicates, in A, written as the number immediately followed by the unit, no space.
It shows 1A
